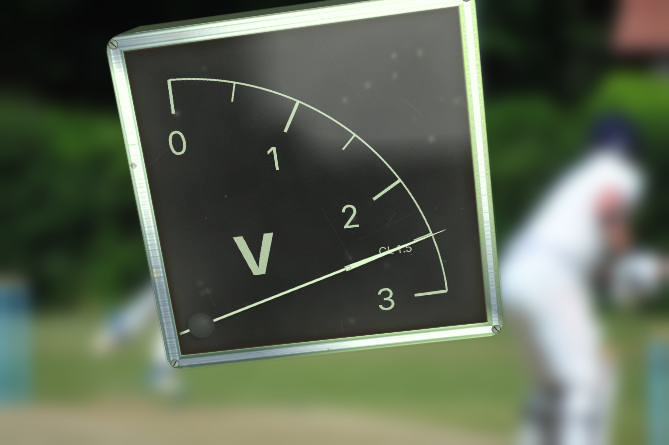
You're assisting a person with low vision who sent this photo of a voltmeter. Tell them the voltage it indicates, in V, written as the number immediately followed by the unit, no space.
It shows 2.5V
